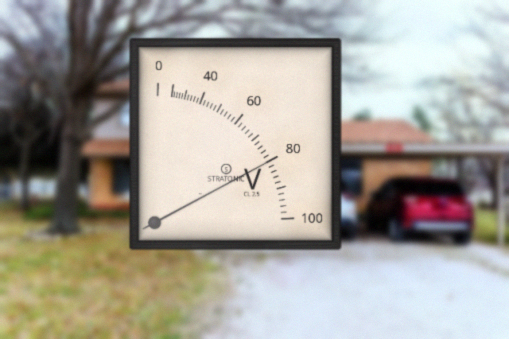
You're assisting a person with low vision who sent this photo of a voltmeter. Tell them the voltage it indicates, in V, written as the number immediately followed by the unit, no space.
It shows 80V
